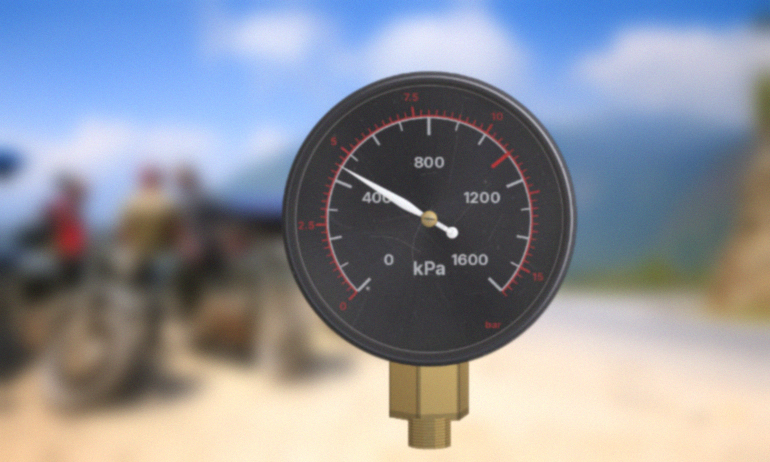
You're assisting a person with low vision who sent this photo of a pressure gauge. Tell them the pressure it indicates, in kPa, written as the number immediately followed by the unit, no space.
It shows 450kPa
